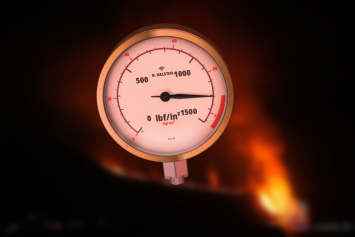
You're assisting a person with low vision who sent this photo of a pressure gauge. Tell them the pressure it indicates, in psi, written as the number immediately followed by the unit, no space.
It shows 1300psi
